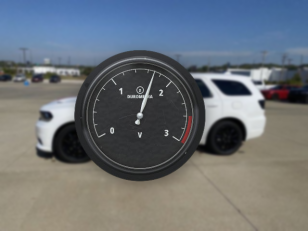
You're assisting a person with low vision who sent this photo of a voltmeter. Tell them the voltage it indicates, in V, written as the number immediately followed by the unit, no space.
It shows 1.7V
